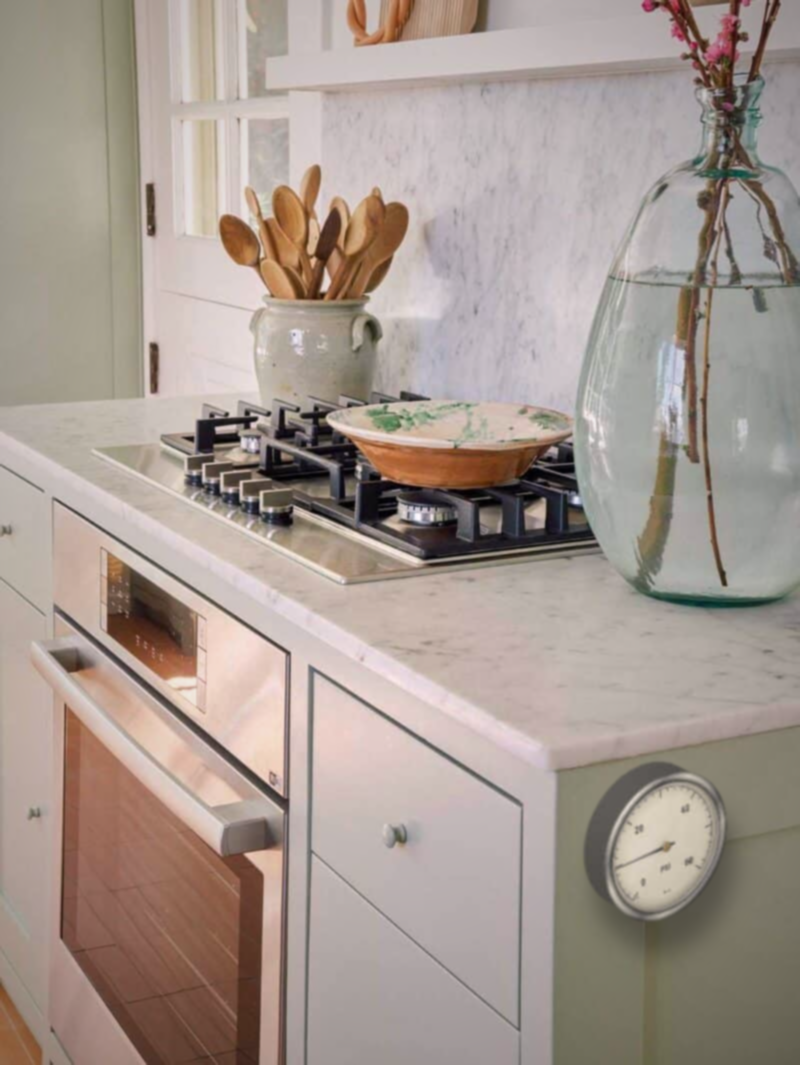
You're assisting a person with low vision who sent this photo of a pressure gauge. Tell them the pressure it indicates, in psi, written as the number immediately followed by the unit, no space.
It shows 10psi
